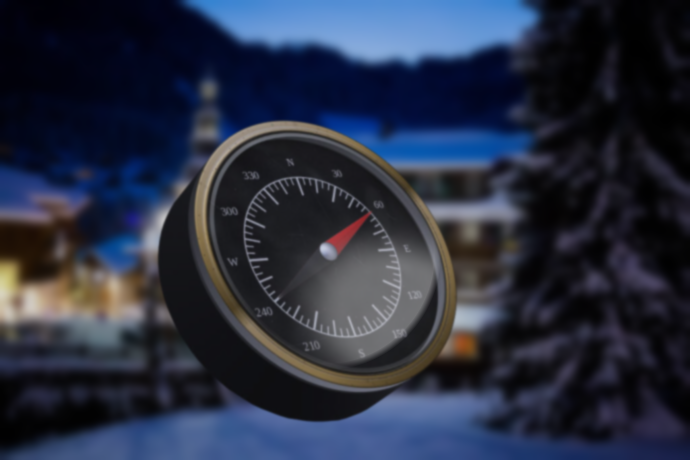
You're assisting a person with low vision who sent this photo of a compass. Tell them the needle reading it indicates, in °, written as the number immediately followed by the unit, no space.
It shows 60°
